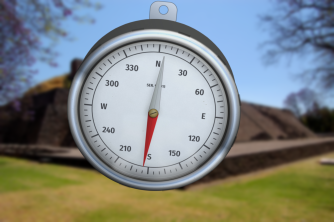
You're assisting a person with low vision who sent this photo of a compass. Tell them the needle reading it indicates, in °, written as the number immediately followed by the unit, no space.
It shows 185°
